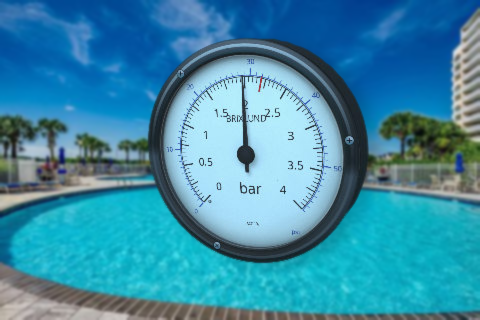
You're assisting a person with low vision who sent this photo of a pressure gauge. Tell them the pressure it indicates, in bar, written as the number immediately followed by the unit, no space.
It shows 2bar
